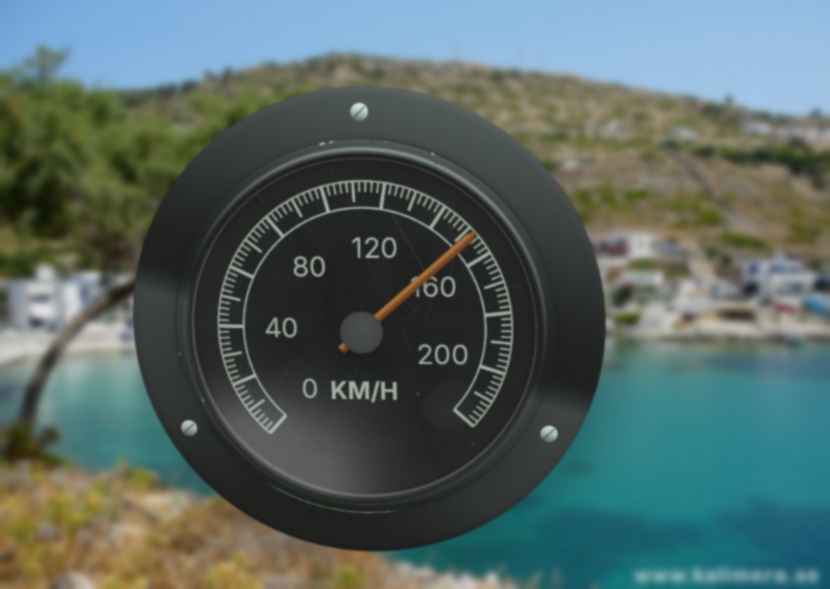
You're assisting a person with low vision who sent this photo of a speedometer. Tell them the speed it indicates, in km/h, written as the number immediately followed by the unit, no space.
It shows 152km/h
